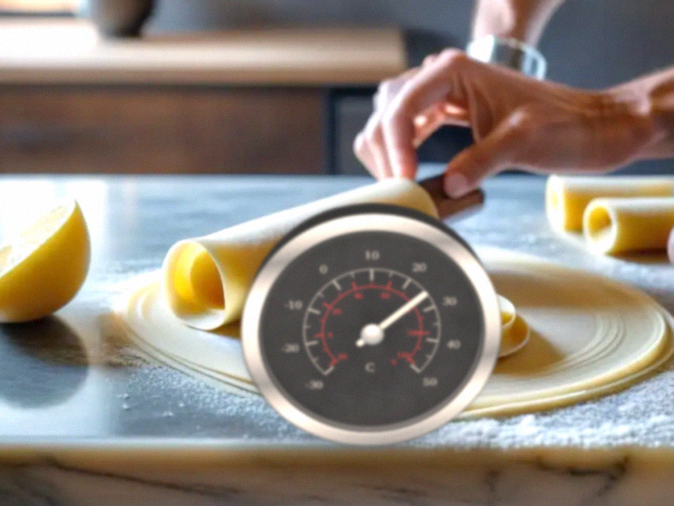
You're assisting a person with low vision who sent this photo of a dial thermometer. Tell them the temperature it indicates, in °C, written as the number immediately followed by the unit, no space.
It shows 25°C
